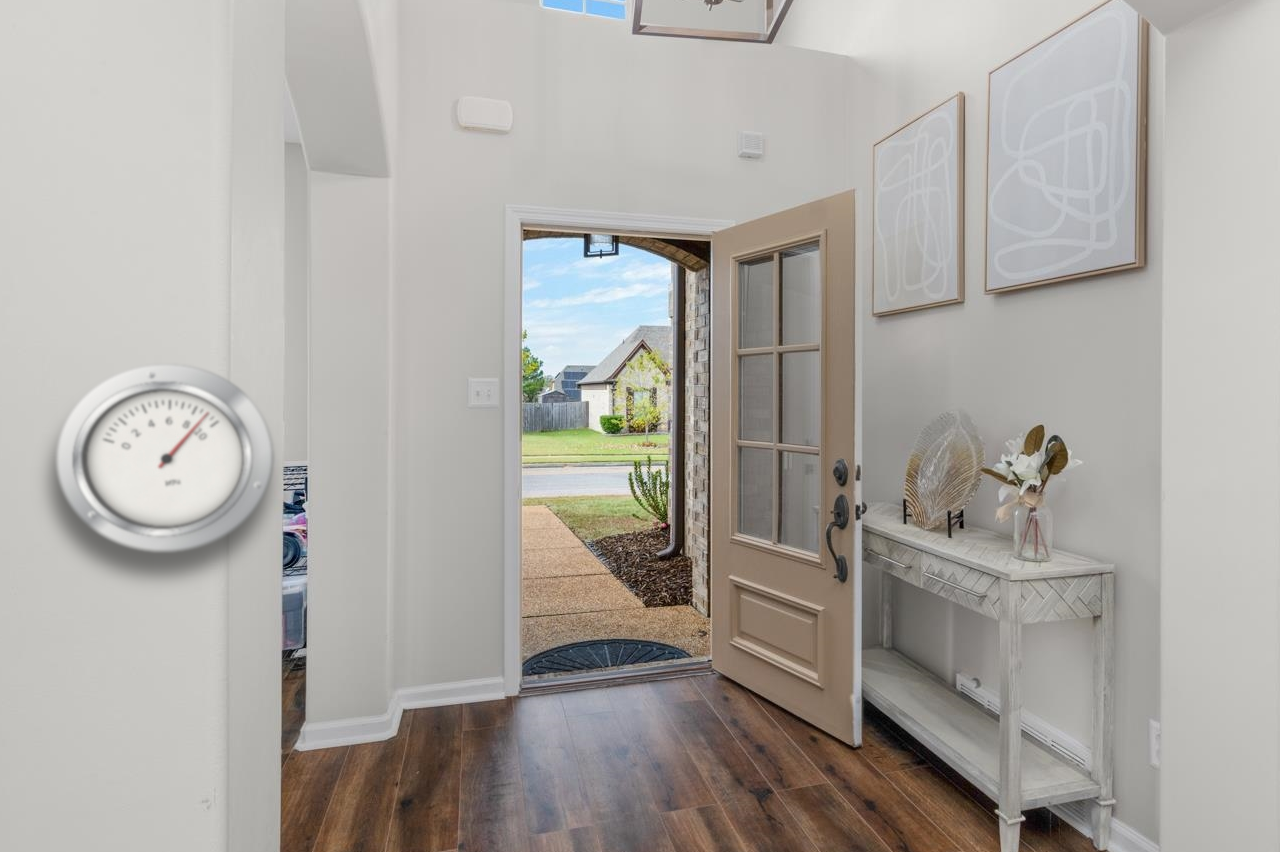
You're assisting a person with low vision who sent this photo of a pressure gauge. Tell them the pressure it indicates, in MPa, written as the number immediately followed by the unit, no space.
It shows 9MPa
